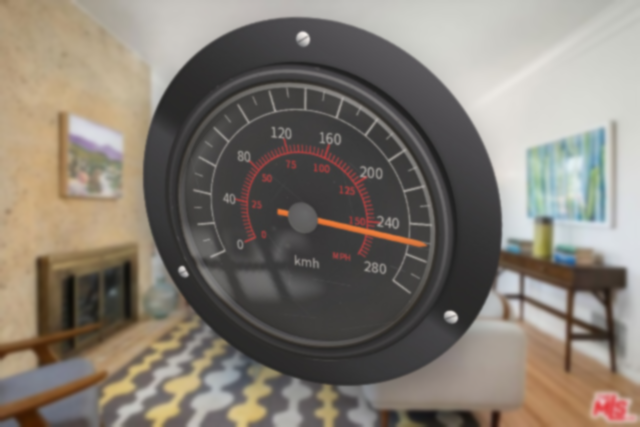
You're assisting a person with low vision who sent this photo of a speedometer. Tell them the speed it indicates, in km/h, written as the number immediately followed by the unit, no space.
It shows 250km/h
